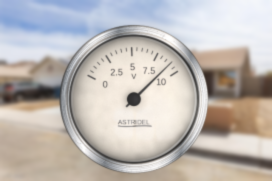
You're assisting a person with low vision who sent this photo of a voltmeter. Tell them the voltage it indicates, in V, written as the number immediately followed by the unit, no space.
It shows 9V
